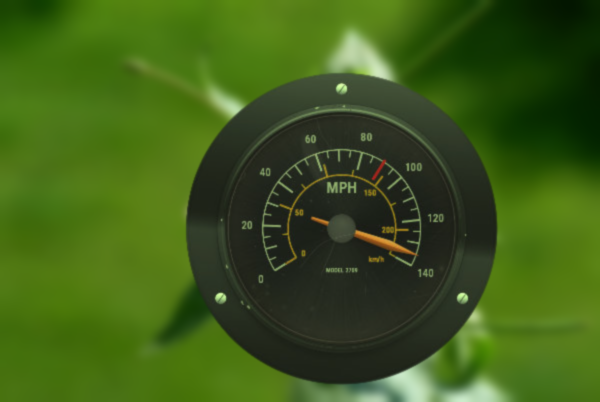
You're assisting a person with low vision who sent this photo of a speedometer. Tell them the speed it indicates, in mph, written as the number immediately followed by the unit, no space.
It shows 135mph
